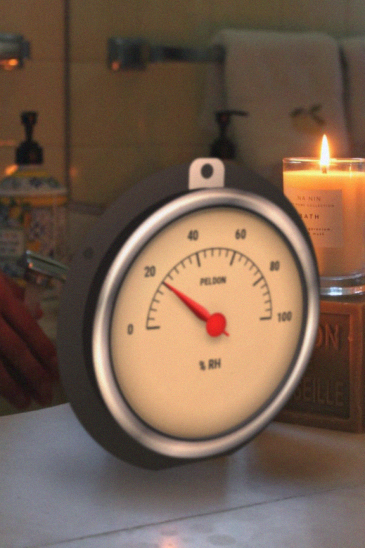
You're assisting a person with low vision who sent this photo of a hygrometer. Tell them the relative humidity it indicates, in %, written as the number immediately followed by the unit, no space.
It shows 20%
